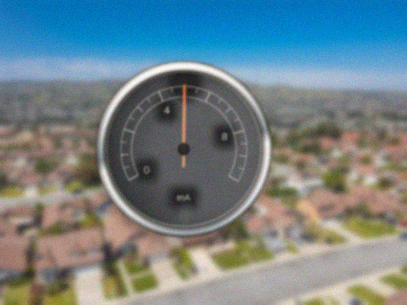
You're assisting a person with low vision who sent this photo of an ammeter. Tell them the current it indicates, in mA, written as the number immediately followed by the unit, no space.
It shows 5mA
